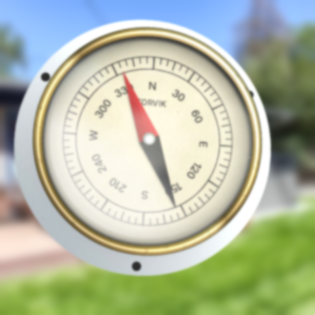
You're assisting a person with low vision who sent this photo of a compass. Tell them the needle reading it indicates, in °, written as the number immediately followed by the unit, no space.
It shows 335°
